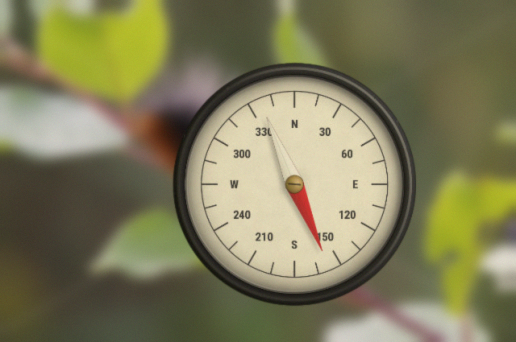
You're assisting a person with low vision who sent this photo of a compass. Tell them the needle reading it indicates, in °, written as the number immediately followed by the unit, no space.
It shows 157.5°
